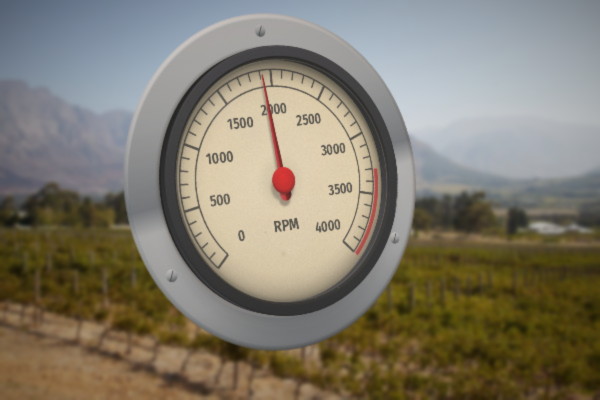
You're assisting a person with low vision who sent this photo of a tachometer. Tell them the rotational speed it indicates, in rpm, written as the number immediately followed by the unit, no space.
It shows 1900rpm
